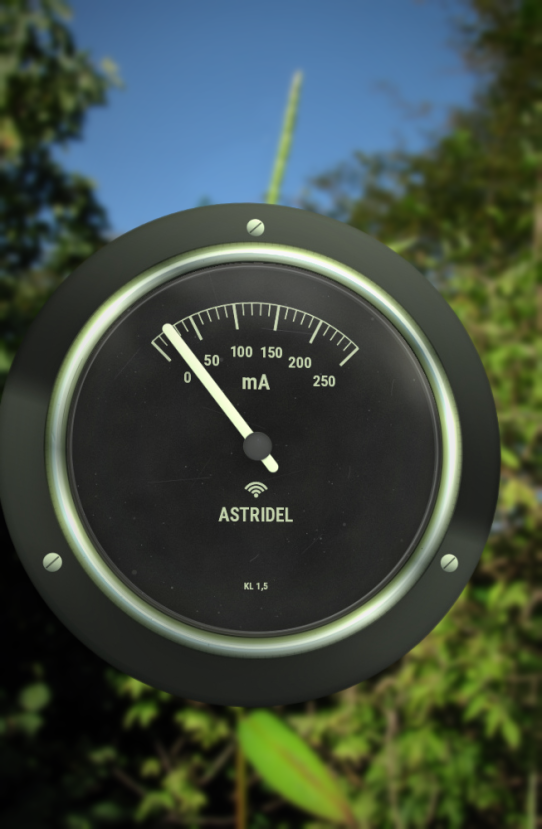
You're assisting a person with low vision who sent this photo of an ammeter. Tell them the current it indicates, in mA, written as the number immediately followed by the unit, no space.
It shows 20mA
